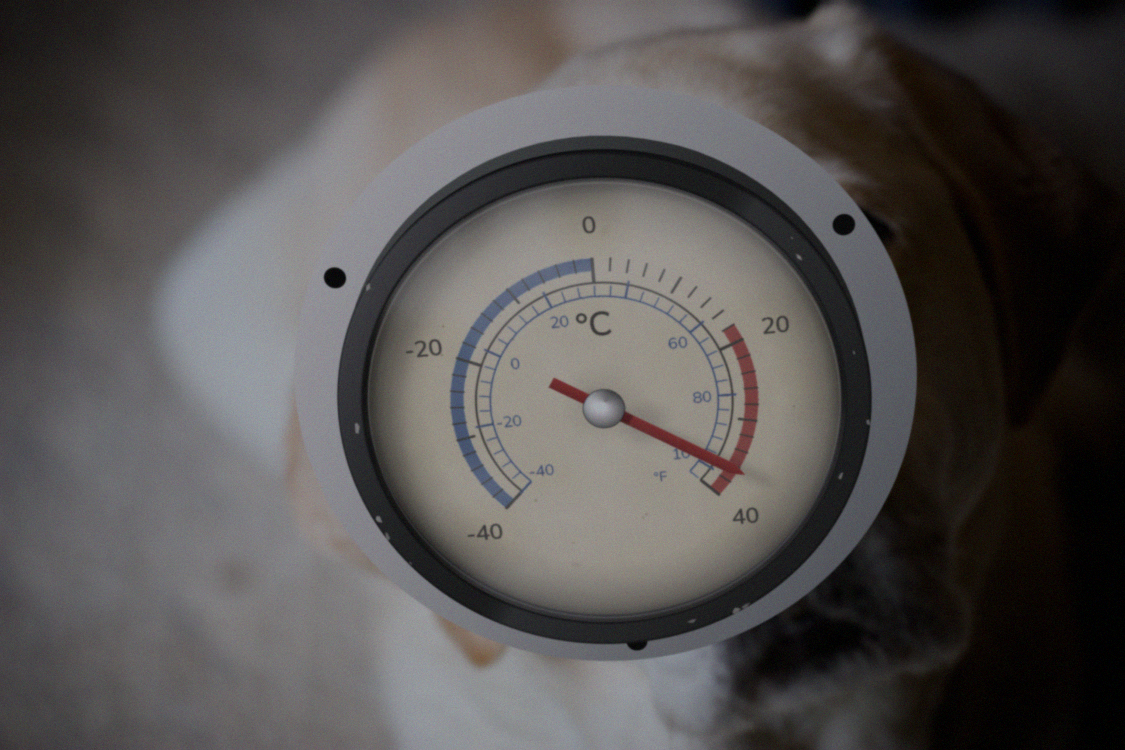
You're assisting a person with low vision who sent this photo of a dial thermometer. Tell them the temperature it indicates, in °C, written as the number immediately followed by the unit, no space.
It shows 36°C
